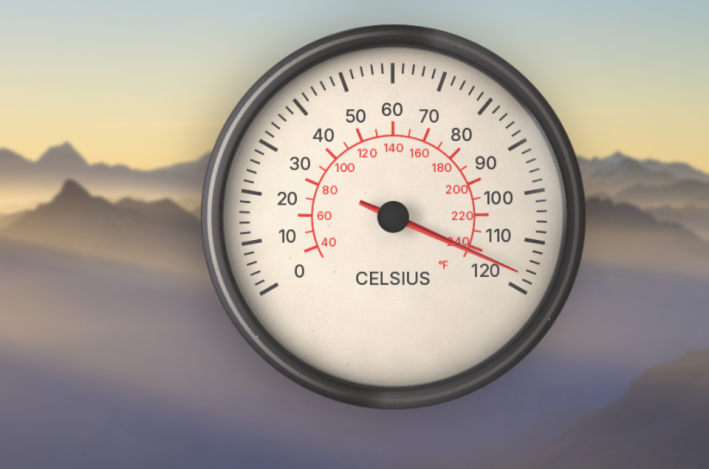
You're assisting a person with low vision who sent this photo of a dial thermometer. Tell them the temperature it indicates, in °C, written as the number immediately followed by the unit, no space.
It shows 117°C
